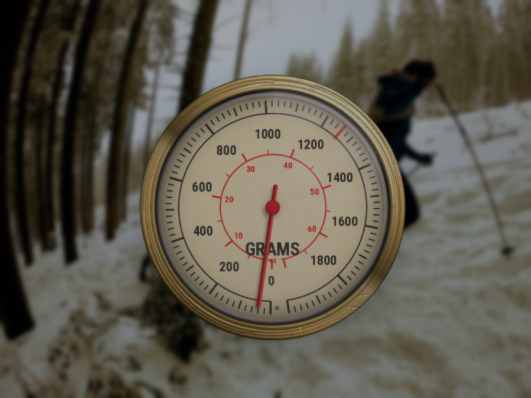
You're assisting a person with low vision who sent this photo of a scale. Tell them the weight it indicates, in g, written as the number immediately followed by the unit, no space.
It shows 40g
